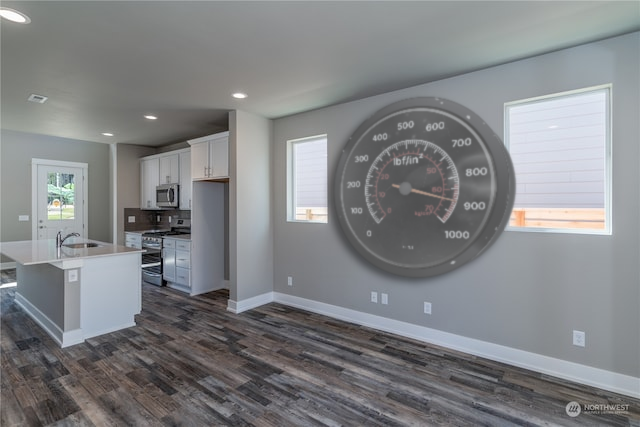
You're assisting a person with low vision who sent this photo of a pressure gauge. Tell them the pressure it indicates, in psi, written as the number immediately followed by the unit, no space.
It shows 900psi
